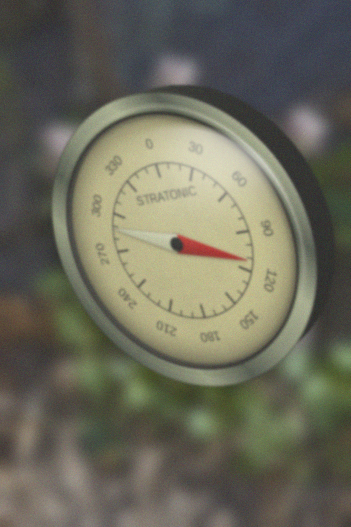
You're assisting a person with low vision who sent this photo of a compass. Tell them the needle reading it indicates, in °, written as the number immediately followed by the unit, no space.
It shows 110°
